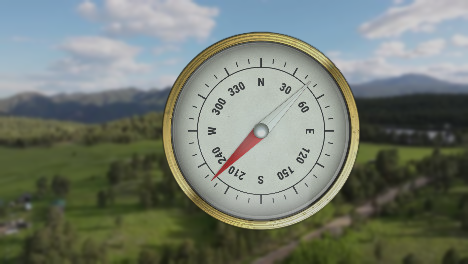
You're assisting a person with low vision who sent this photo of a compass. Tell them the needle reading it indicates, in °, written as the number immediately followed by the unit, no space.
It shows 225°
